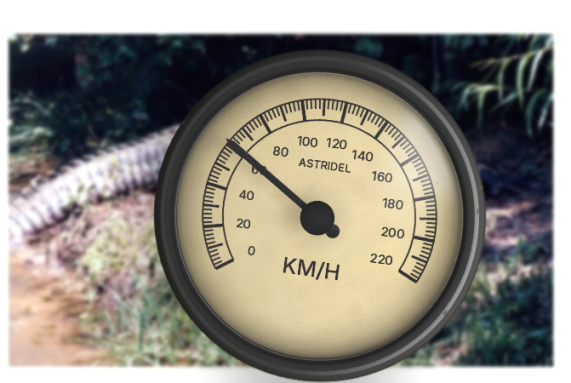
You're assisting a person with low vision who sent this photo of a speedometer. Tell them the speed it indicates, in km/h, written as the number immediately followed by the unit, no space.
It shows 62km/h
